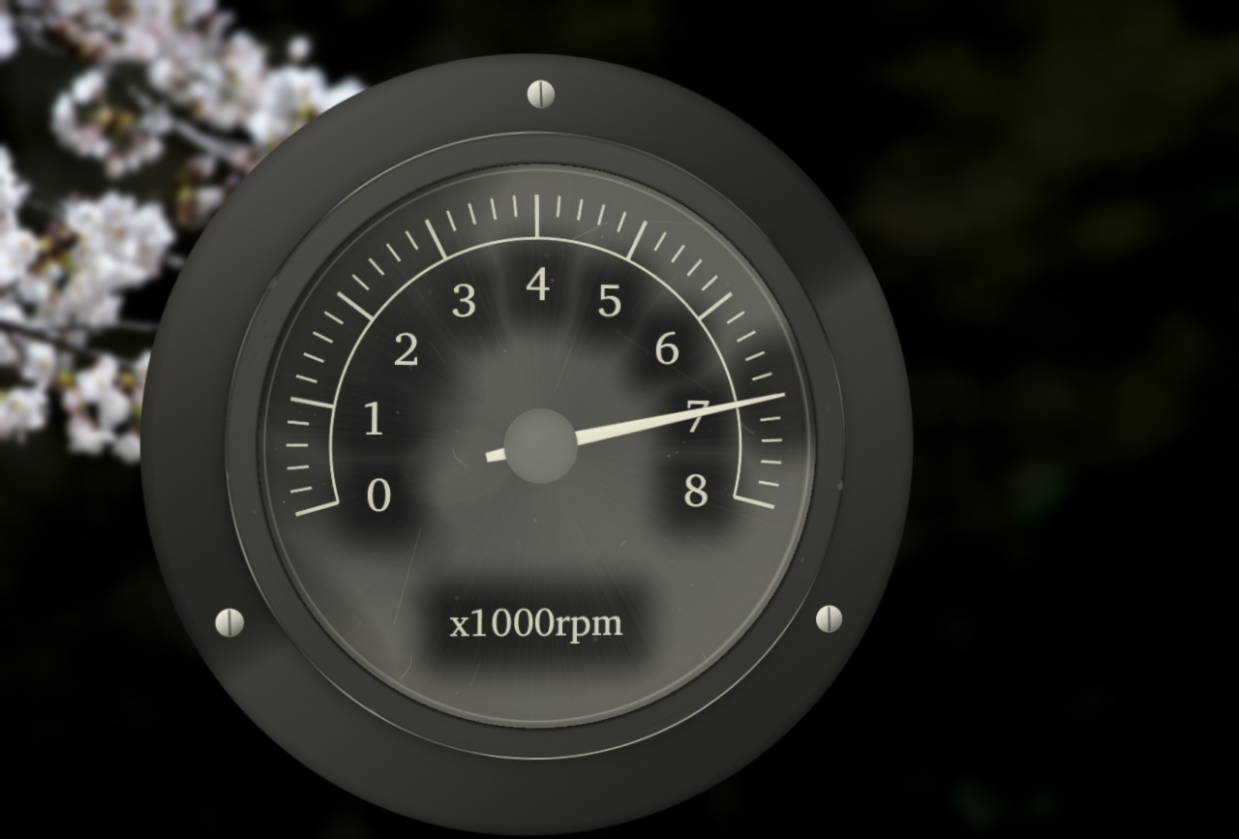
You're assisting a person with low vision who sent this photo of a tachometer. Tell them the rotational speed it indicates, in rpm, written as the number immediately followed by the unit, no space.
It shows 7000rpm
